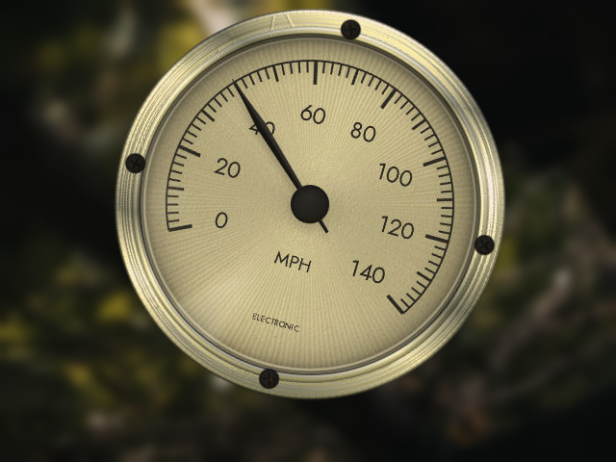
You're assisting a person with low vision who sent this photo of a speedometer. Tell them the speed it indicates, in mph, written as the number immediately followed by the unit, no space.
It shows 40mph
